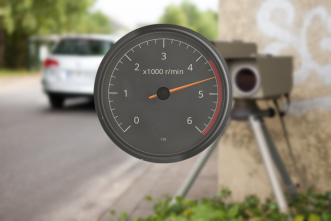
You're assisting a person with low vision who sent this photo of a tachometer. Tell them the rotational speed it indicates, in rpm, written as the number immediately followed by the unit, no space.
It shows 4600rpm
